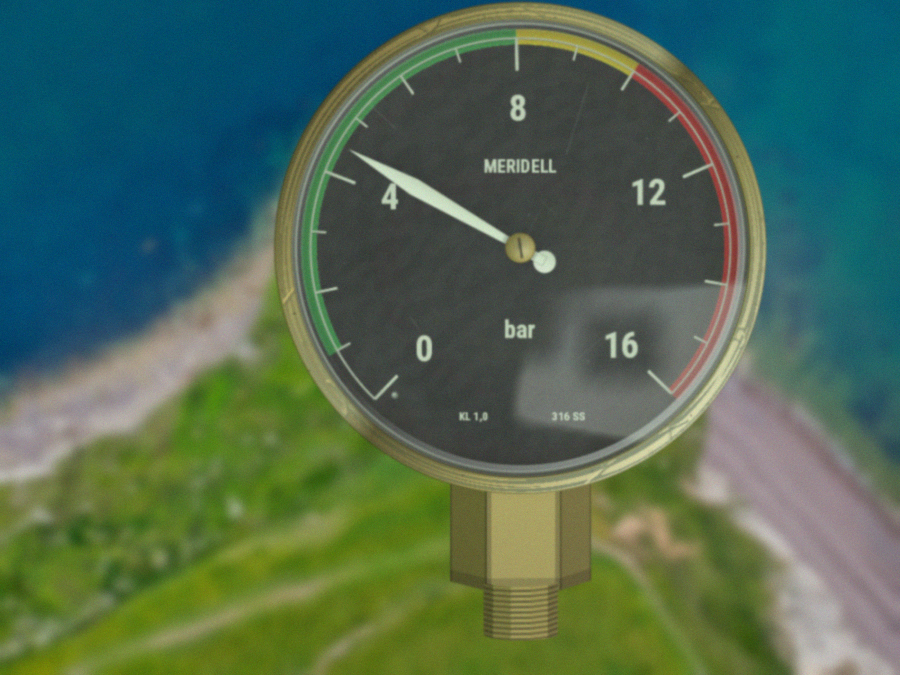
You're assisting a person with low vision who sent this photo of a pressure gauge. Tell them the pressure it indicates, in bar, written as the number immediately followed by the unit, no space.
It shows 4.5bar
